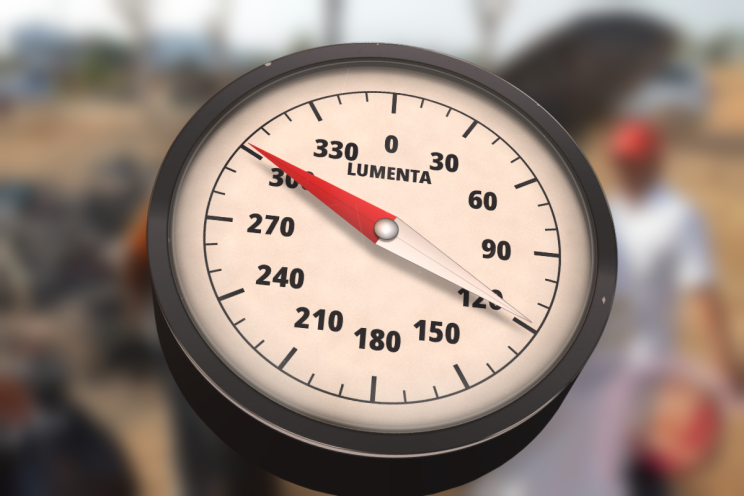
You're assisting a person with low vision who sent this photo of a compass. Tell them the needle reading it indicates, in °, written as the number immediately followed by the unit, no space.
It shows 300°
